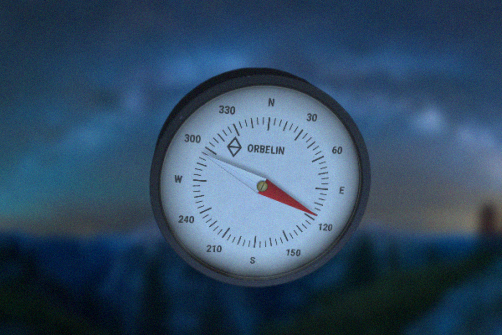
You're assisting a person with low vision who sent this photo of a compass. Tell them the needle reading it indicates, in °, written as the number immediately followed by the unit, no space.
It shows 115°
